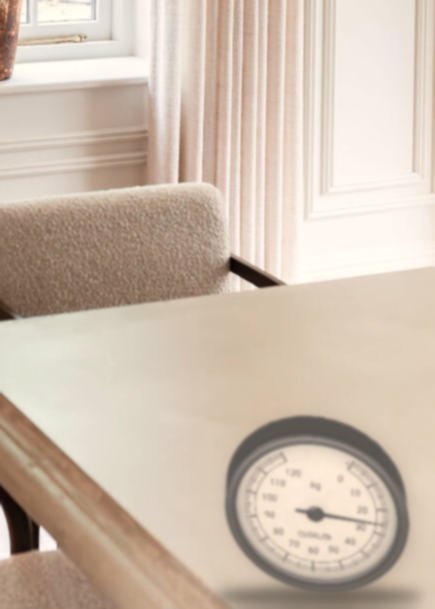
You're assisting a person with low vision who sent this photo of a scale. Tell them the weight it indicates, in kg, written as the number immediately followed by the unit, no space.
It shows 25kg
